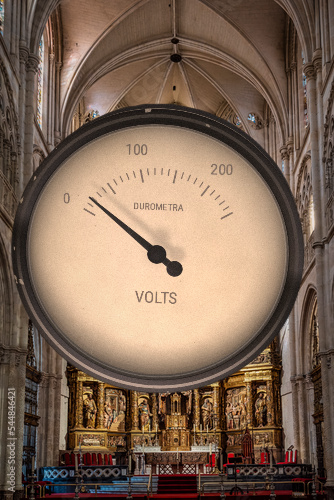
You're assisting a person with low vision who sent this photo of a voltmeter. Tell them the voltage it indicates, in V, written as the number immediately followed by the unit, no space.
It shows 20V
